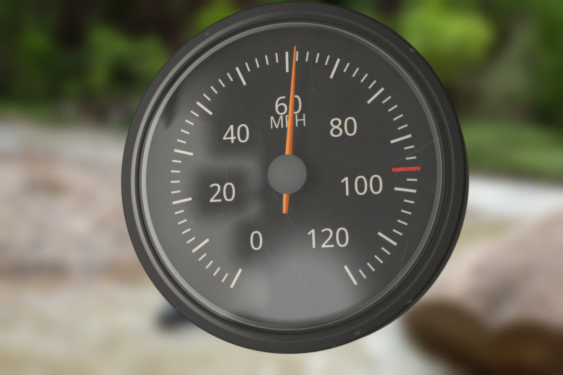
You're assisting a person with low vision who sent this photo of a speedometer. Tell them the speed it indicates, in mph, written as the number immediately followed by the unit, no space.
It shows 62mph
